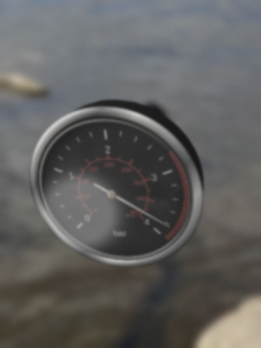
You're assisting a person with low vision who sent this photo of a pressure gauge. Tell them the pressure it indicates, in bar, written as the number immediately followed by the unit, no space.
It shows 3.8bar
